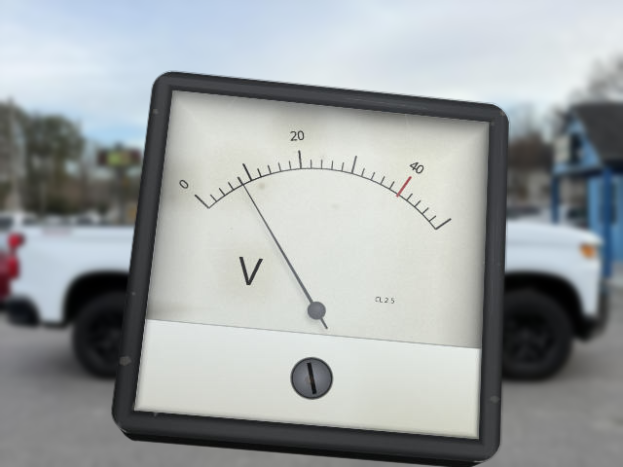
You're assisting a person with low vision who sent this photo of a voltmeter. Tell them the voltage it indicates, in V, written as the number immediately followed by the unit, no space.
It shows 8V
